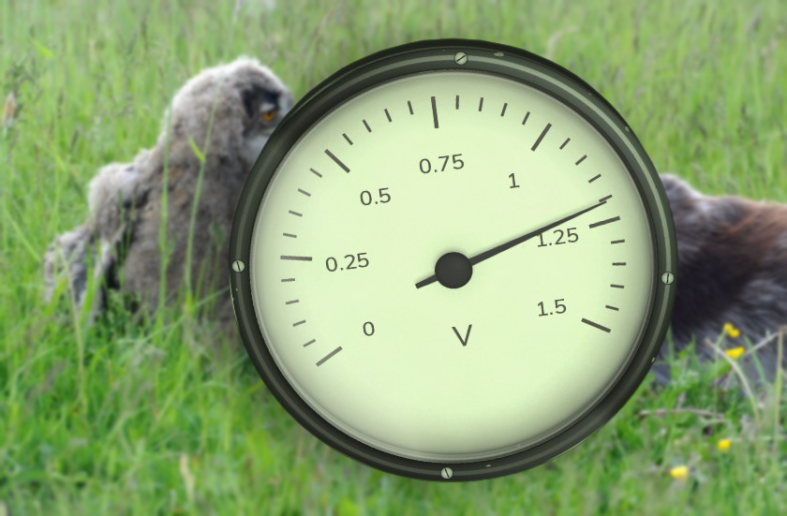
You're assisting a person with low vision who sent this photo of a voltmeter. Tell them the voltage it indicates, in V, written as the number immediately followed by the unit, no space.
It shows 1.2V
